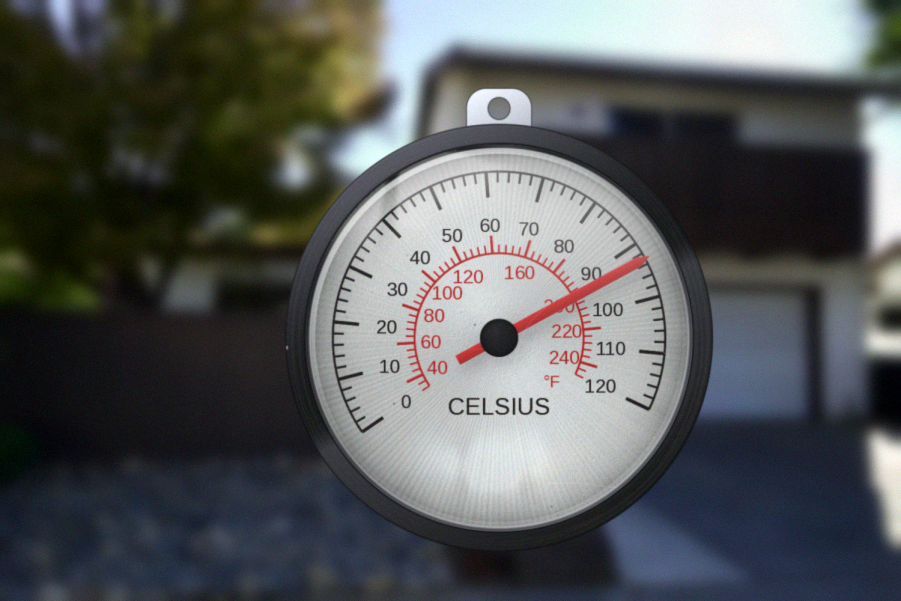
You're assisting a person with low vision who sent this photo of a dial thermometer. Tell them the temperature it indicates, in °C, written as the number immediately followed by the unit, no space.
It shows 93°C
